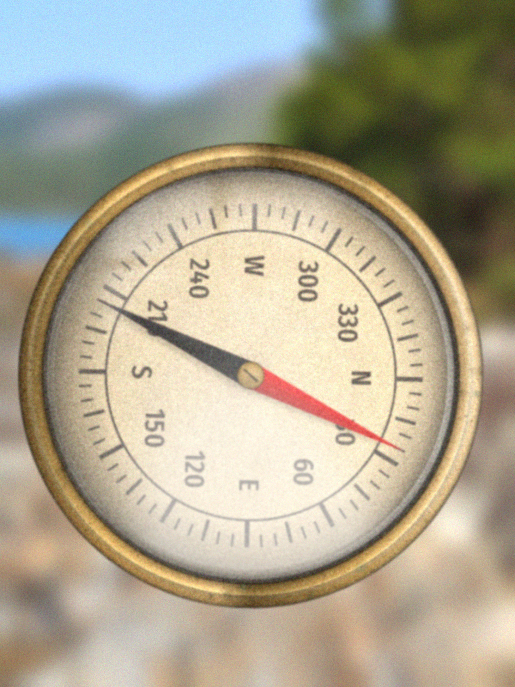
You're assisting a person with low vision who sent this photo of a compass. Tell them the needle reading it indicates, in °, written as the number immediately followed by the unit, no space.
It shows 25°
